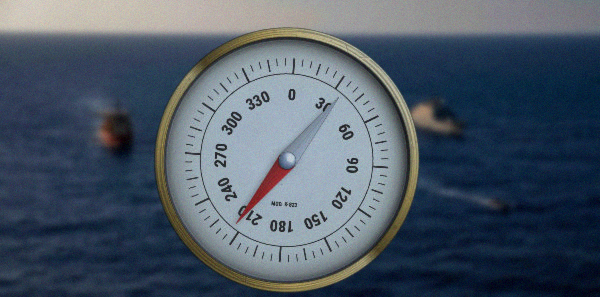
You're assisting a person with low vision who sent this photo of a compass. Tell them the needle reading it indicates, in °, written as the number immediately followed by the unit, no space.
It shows 215°
